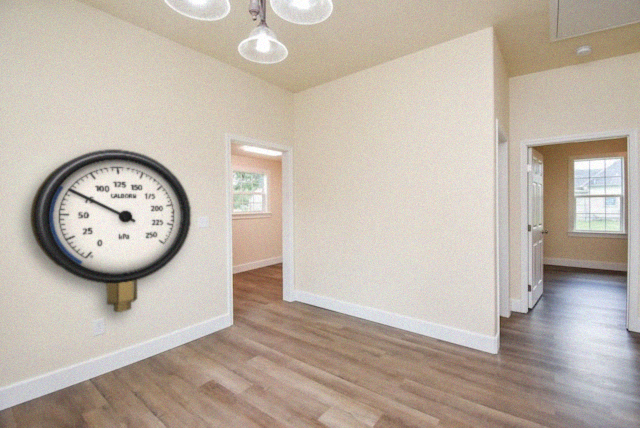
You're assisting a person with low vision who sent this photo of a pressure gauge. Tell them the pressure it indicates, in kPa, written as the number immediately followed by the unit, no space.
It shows 75kPa
